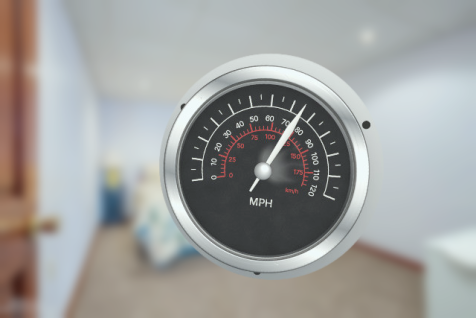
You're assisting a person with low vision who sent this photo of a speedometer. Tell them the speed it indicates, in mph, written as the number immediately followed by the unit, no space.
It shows 75mph
